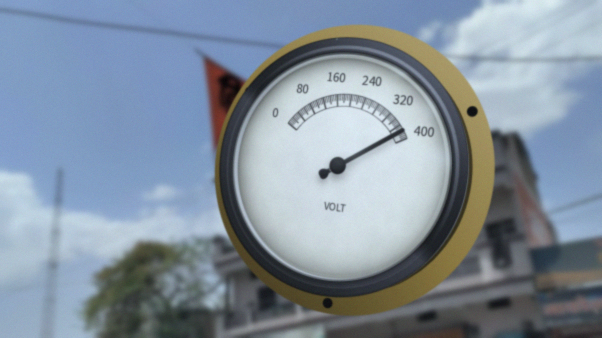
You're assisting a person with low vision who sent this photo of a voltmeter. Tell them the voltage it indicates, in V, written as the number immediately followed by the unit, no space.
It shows 380V
